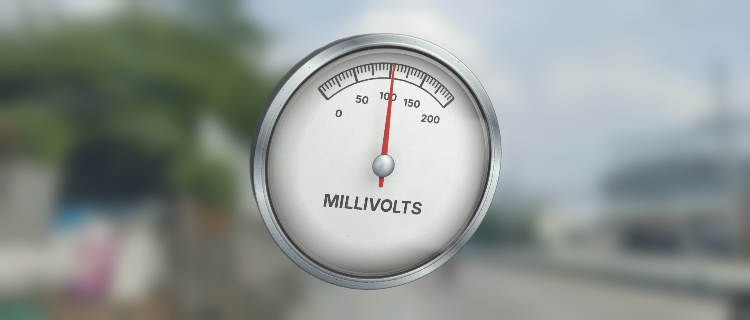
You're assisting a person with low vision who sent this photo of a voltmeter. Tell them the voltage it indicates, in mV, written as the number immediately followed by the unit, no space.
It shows 100mV
